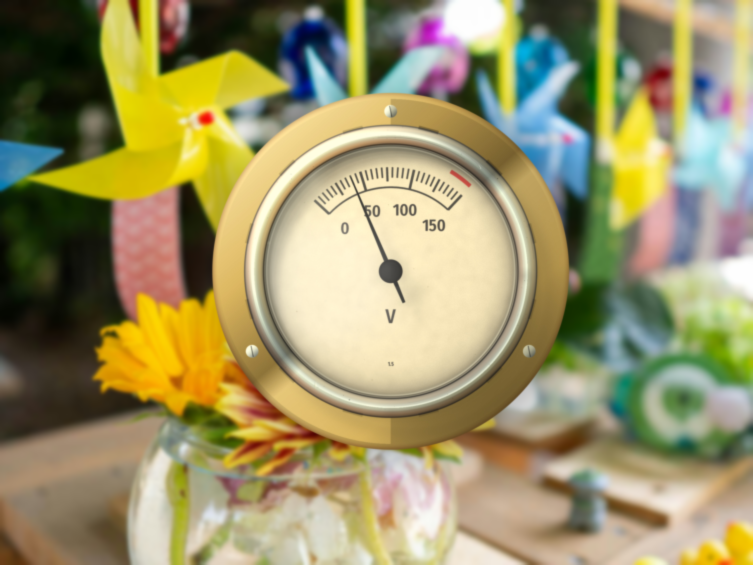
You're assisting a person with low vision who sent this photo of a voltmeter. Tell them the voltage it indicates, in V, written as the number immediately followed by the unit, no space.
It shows 40V
